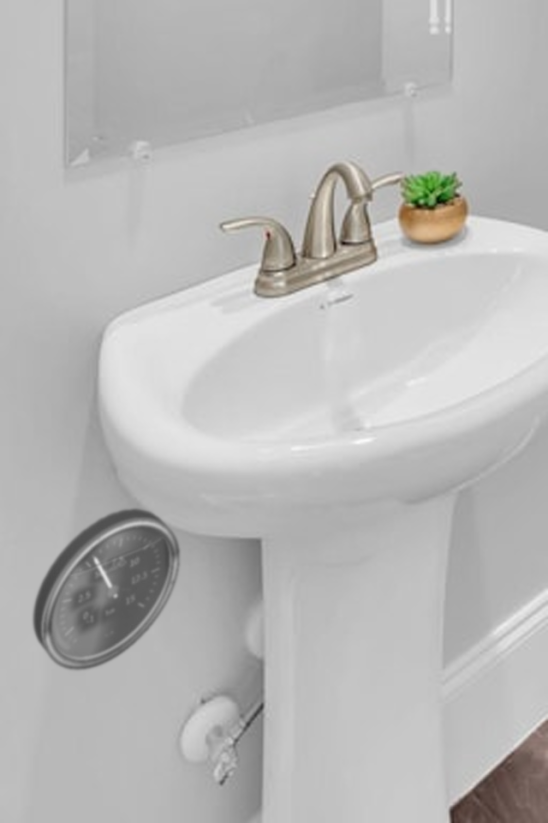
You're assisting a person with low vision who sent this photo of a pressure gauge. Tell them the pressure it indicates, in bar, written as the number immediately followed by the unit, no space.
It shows 5.5bar
